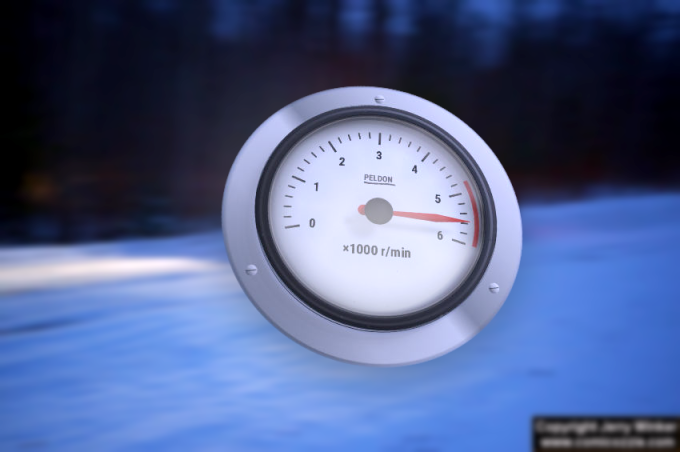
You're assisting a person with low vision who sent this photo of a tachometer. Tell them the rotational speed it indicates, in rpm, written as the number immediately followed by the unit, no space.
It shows 5600rpm
